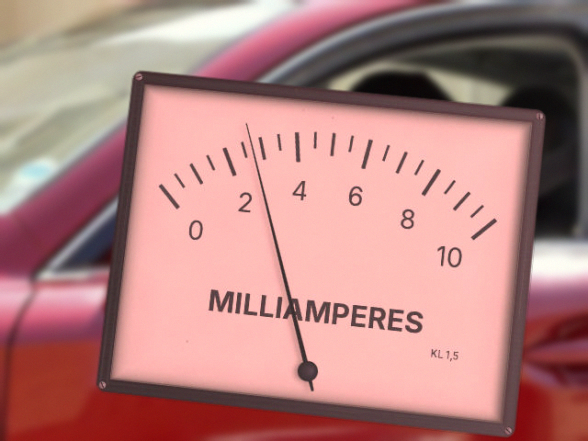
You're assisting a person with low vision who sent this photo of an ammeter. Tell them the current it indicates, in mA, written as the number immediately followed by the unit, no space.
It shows 2.75mA
